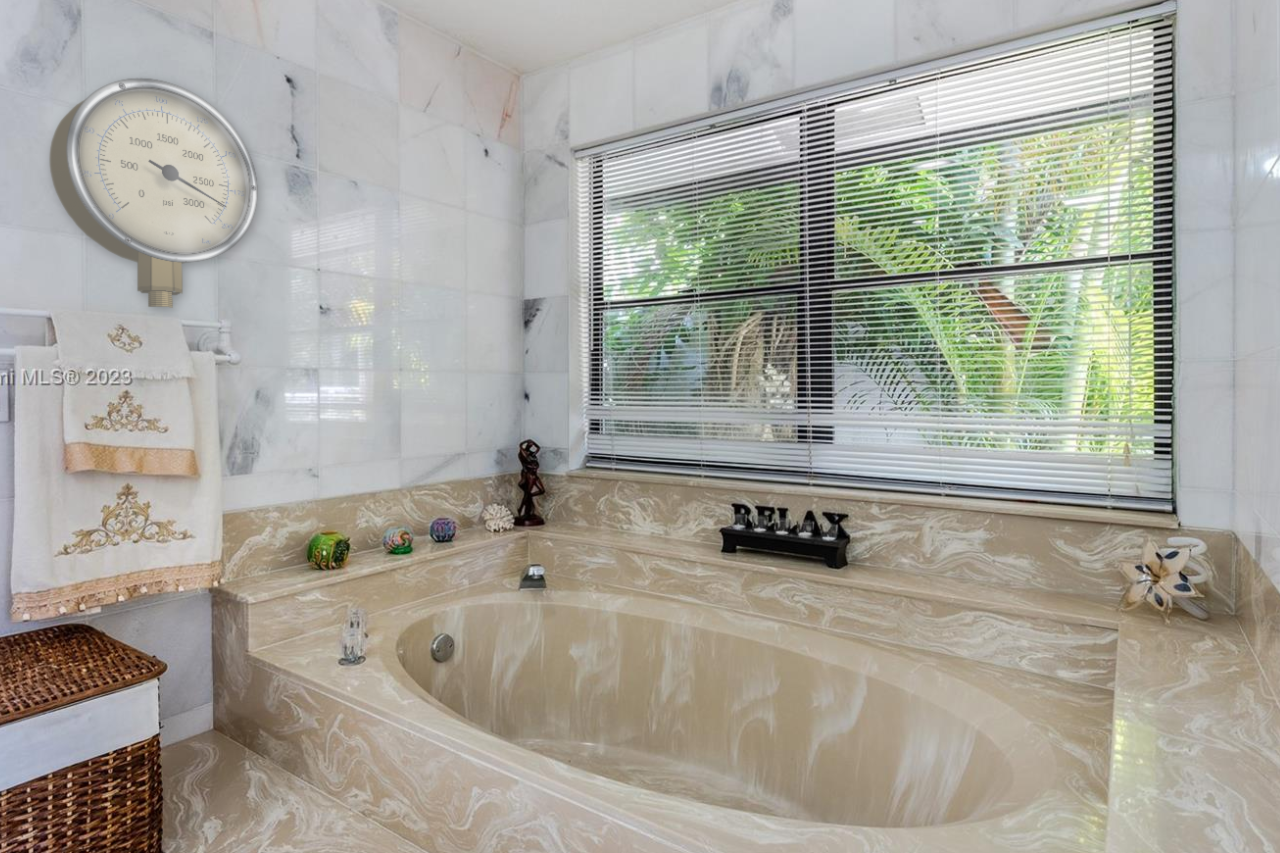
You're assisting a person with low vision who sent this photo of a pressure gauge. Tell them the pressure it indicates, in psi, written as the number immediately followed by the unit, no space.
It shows 2750psi
